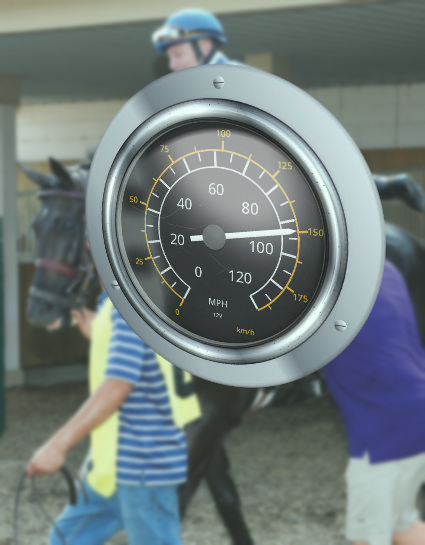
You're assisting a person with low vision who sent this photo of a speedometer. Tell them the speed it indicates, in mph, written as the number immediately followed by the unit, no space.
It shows 92.5mph
